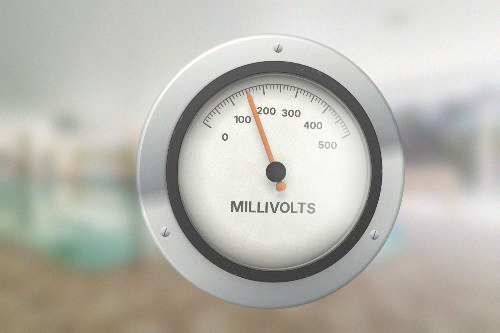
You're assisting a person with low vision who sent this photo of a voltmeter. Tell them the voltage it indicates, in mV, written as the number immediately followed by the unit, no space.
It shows 150mV
